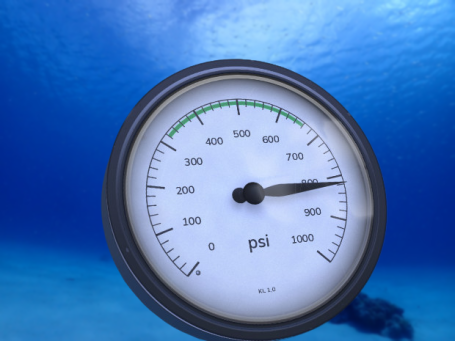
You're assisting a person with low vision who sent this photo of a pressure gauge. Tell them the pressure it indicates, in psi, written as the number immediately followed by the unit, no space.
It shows 820psi
